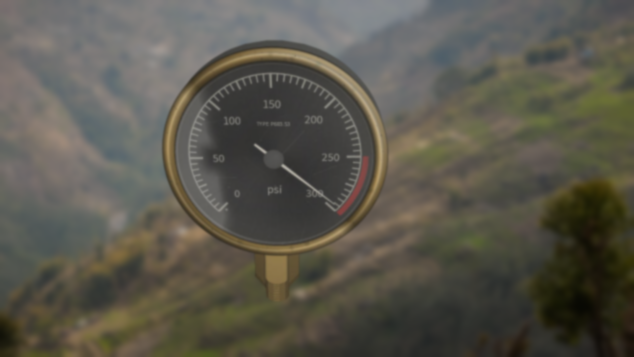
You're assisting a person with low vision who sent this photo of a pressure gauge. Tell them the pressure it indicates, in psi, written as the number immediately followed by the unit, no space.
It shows 295psi
